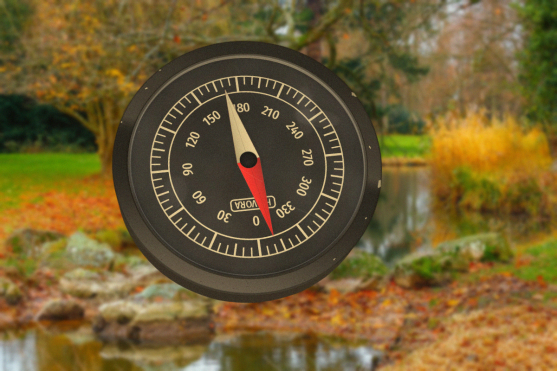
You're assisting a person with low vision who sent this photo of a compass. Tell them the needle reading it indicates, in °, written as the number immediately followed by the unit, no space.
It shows 350°
